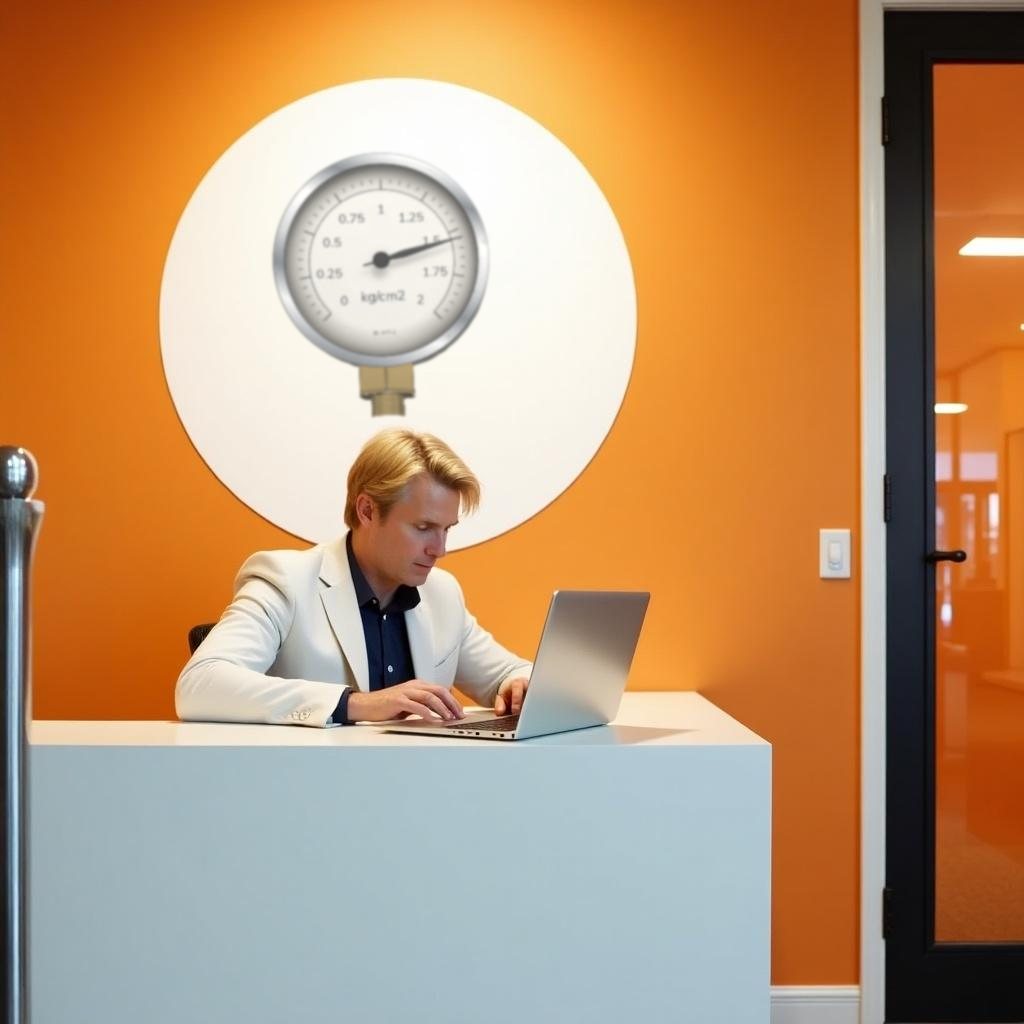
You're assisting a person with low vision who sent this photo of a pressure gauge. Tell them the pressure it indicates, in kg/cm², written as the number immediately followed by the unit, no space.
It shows 1.55kg/cm²
